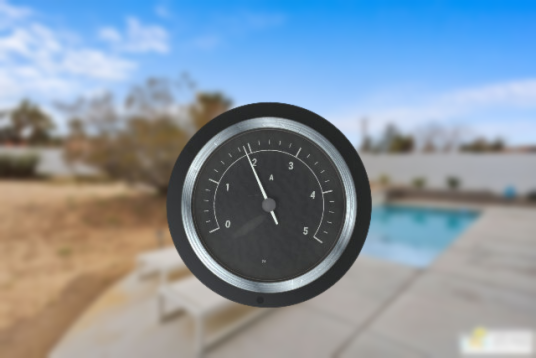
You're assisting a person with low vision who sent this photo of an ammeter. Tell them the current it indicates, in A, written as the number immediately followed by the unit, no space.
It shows 1.9A
